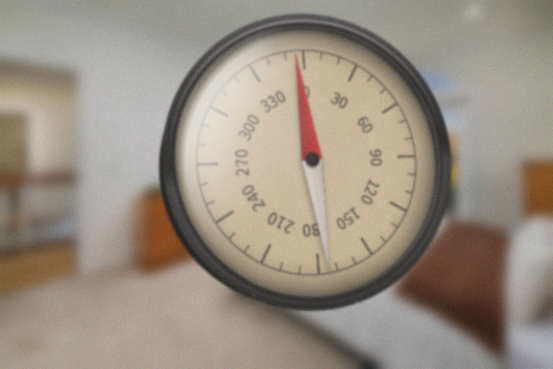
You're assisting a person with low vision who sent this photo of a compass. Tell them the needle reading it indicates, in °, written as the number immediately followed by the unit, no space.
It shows 355°
